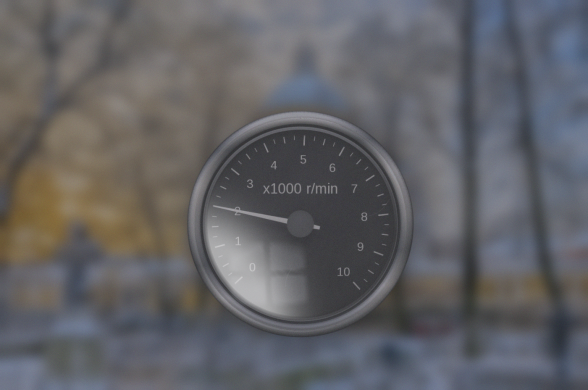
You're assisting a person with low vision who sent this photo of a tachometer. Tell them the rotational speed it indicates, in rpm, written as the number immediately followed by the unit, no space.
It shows 2000rpm
